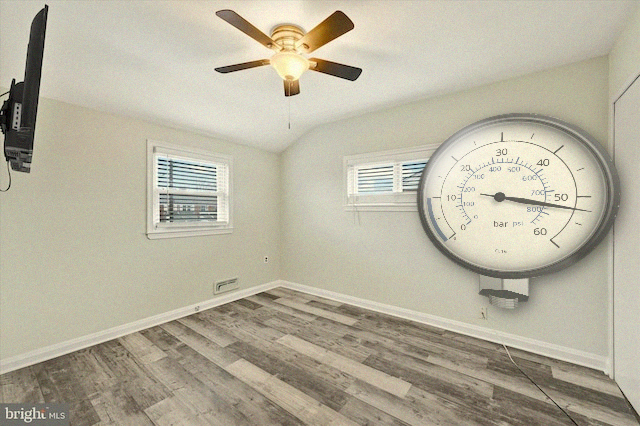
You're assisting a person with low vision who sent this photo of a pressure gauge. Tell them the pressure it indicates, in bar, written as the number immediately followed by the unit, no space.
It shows 52.5bar
